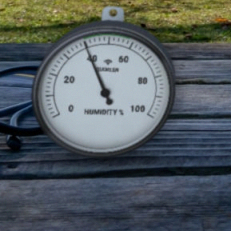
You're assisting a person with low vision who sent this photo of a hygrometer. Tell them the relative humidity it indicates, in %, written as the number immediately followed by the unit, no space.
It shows 40%
